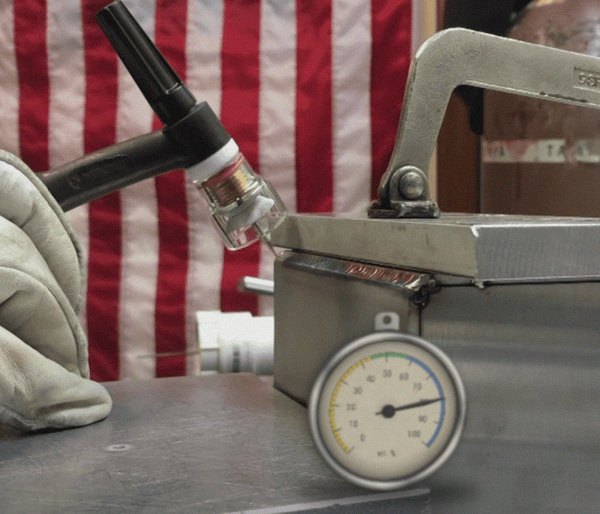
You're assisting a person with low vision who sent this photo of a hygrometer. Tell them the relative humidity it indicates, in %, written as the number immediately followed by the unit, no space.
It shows 80%
